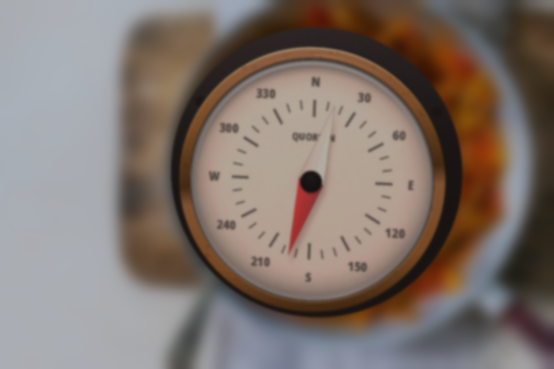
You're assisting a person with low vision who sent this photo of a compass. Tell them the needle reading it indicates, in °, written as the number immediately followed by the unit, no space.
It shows 195°
